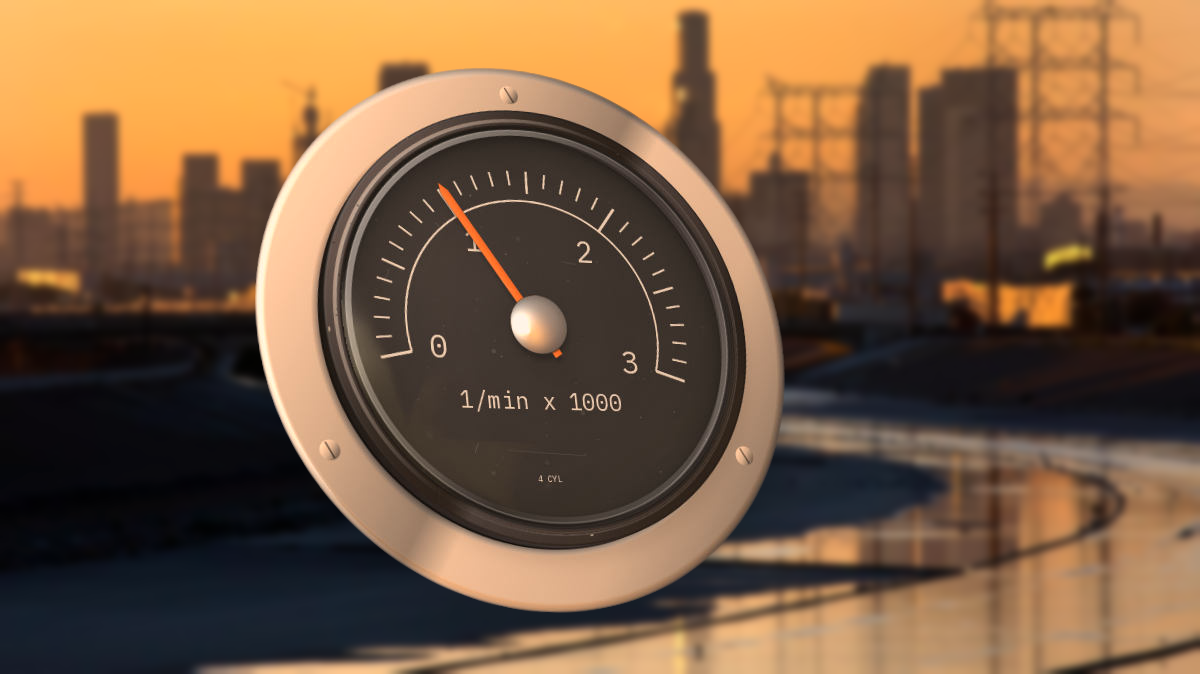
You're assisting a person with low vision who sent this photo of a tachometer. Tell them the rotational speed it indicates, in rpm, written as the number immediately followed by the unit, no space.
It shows 1000rpm
